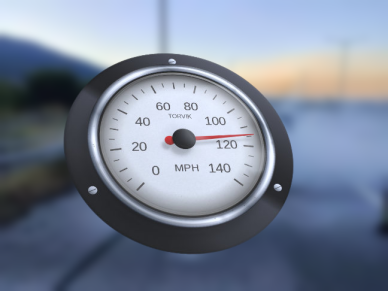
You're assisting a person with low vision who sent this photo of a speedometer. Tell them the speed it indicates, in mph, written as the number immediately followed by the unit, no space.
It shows 115mph
